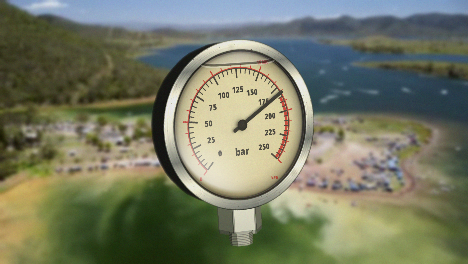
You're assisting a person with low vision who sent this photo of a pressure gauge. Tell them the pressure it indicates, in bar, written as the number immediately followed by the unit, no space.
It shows 180bar
